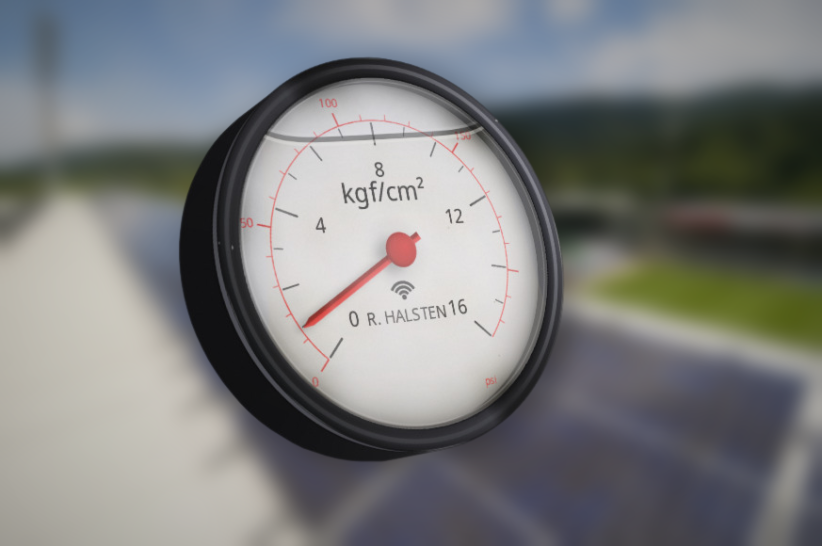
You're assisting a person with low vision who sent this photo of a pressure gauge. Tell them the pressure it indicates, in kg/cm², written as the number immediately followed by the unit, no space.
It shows 1kg/cm²
